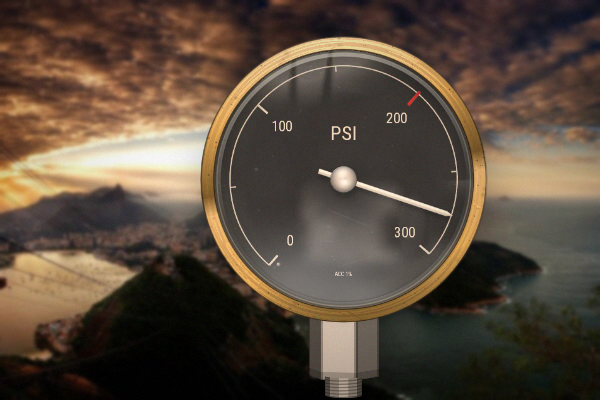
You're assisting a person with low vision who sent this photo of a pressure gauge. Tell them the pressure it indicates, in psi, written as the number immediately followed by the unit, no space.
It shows 275psi
